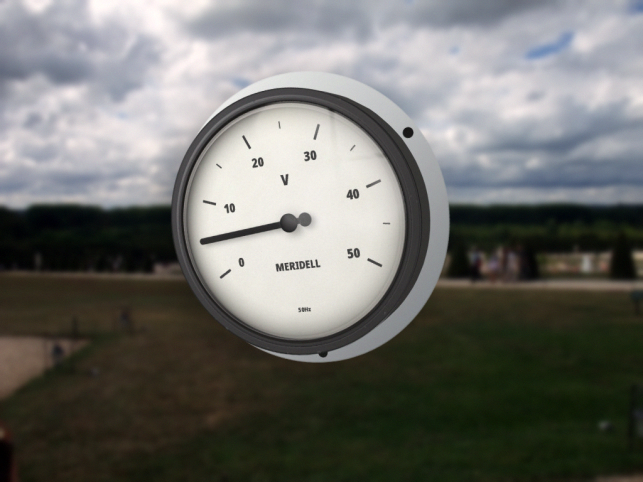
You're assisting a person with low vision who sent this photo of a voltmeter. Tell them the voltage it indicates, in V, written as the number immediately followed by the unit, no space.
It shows 5V
